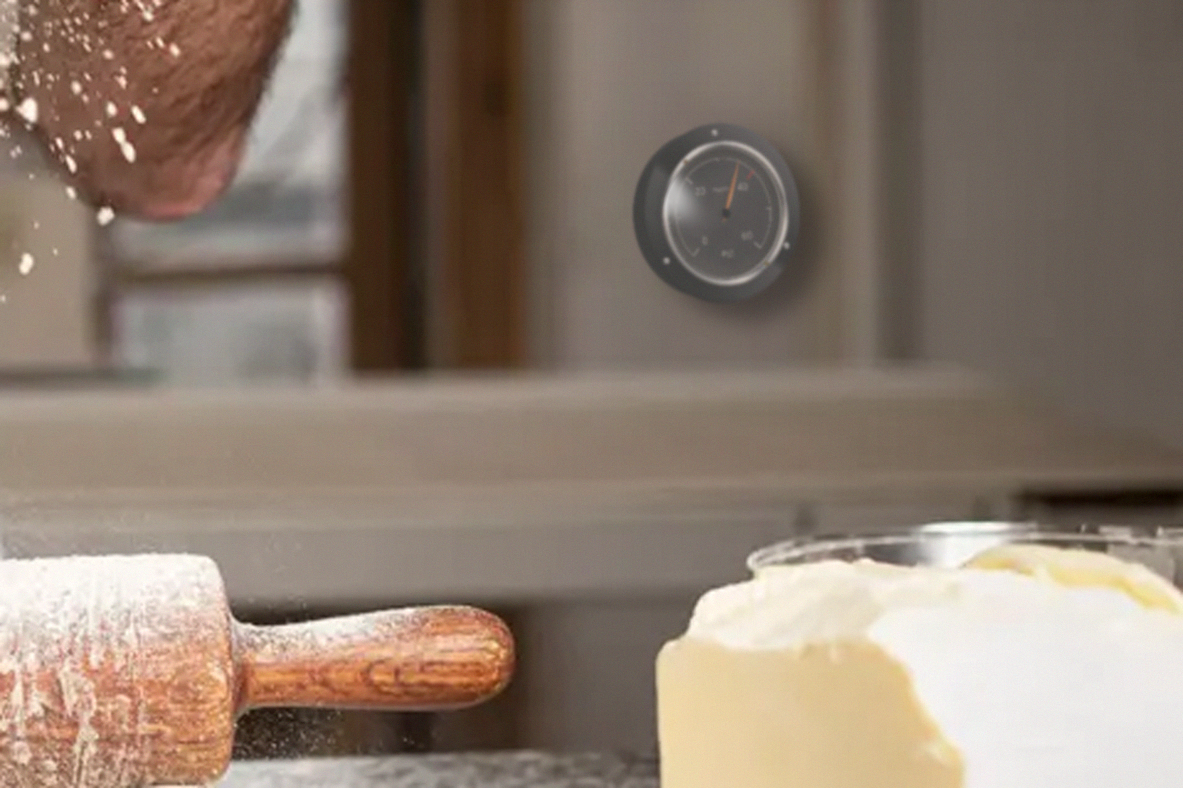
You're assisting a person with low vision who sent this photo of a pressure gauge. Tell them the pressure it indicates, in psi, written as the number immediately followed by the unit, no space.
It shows 35psi
